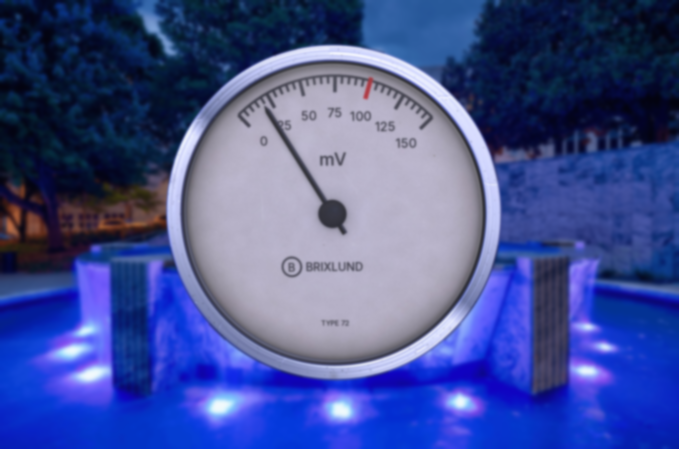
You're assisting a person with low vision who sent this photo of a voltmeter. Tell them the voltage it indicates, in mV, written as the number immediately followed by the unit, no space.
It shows 20mV
